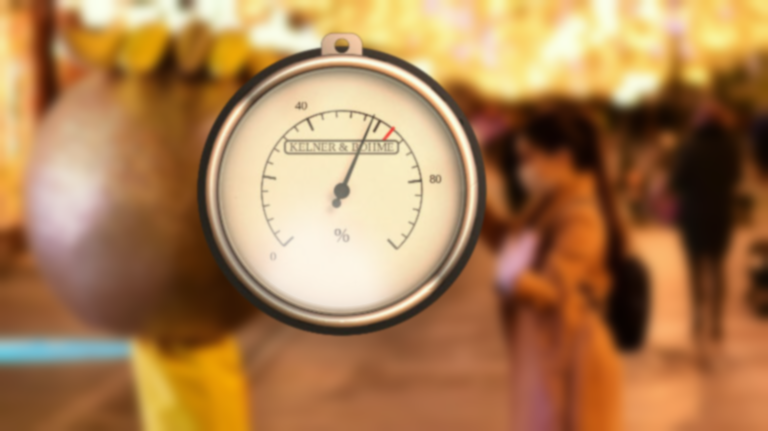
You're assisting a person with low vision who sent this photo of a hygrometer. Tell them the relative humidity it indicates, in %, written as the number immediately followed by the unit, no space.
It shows 58%
